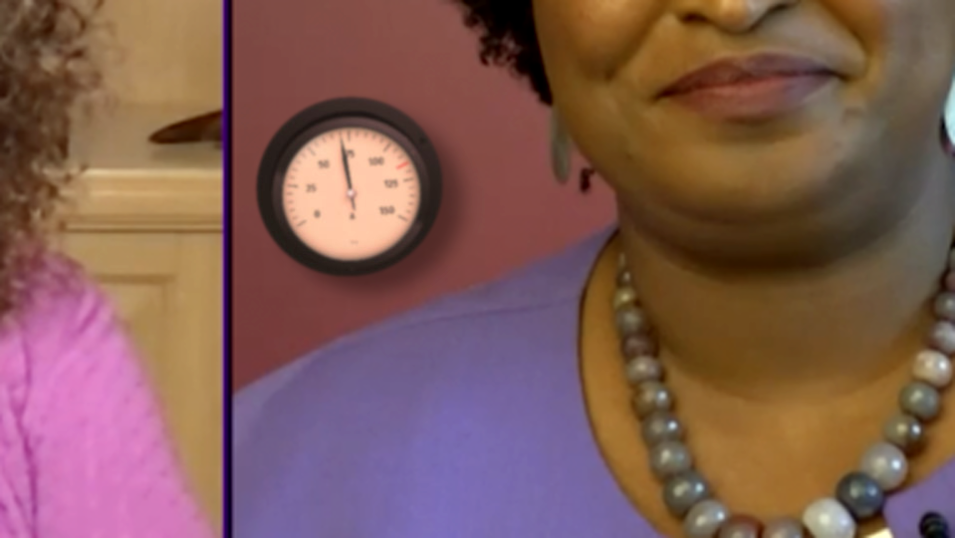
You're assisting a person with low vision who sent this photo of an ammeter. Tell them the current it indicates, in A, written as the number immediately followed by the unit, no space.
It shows 70A
